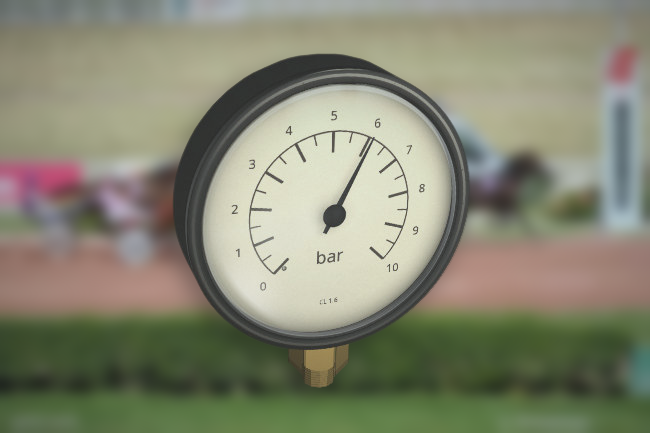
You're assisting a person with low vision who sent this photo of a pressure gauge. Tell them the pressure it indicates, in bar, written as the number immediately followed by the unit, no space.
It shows 6bar
